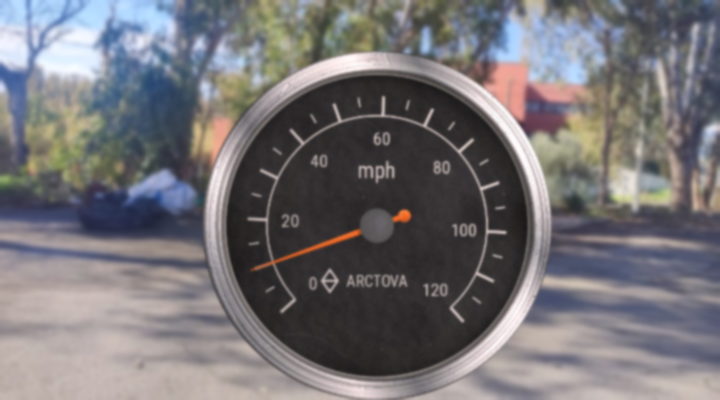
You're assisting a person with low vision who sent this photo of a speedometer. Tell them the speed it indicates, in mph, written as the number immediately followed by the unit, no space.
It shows 10mph
